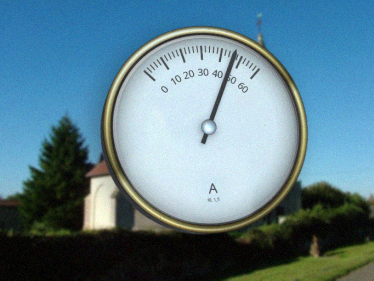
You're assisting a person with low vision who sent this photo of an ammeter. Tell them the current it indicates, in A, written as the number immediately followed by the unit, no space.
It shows 46A
